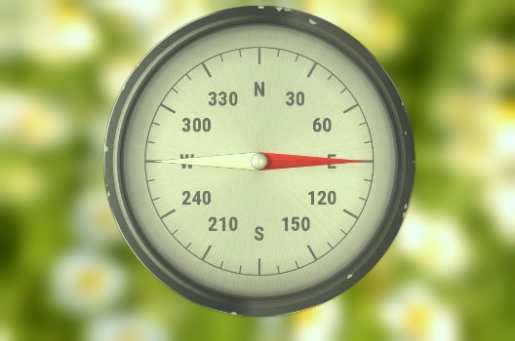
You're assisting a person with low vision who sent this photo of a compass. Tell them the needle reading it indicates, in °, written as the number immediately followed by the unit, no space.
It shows 90°
